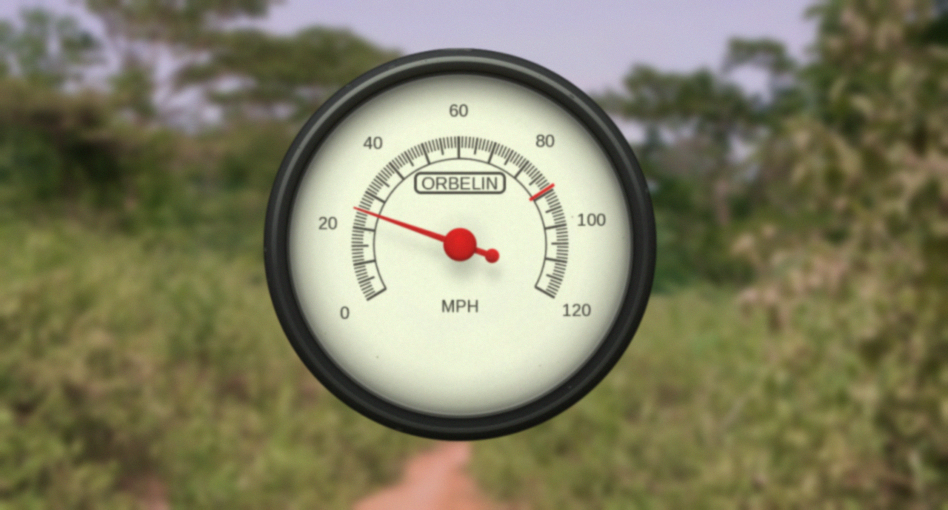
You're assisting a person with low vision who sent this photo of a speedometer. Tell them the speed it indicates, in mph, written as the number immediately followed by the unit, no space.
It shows 25mph
